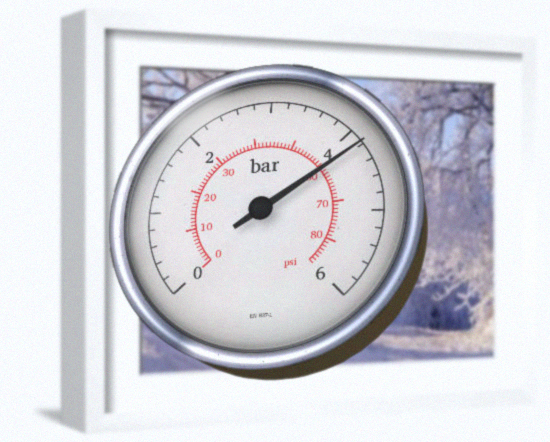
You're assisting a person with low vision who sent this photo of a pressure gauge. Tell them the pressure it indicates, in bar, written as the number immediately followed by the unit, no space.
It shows 4.2bar
